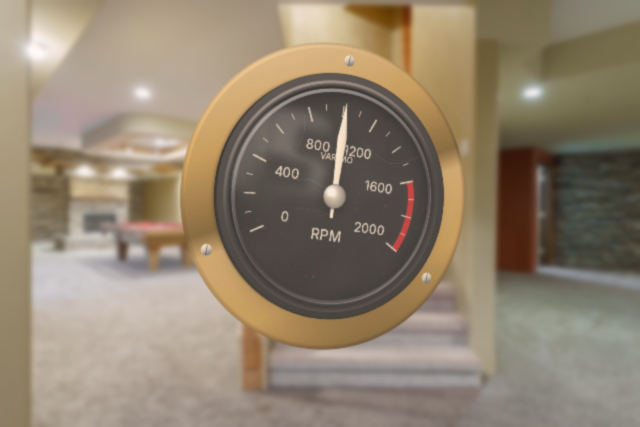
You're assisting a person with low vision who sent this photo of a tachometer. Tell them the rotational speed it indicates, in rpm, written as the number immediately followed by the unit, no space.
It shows 1000rpm
